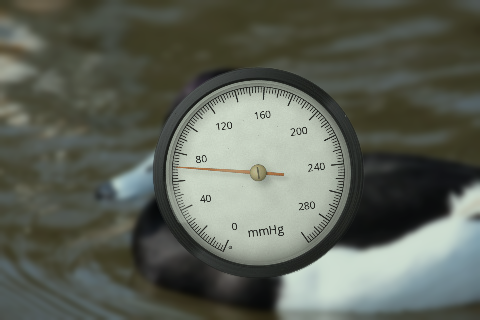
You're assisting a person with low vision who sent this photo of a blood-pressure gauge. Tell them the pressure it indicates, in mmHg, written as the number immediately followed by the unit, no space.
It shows 70mmHg
